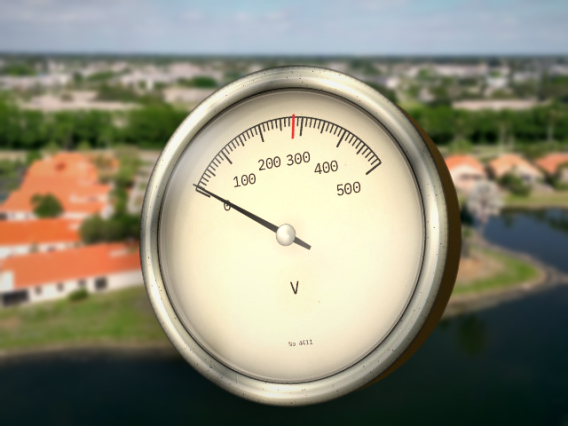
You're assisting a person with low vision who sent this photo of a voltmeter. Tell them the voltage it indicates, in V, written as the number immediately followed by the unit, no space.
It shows 10V
